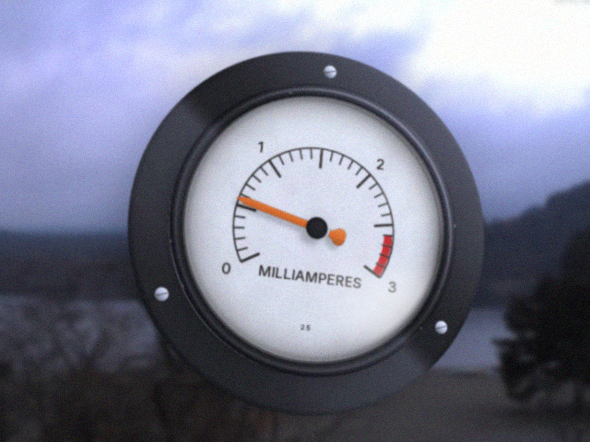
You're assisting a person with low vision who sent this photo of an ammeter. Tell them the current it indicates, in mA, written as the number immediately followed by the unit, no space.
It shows 0.55mA
